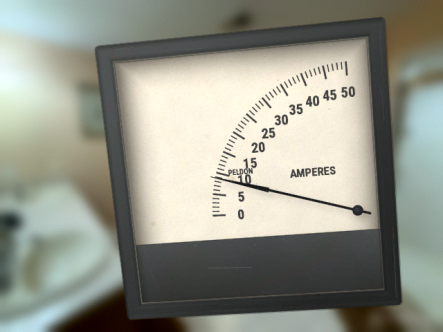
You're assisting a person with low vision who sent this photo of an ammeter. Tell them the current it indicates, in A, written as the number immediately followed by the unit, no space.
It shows 9A
